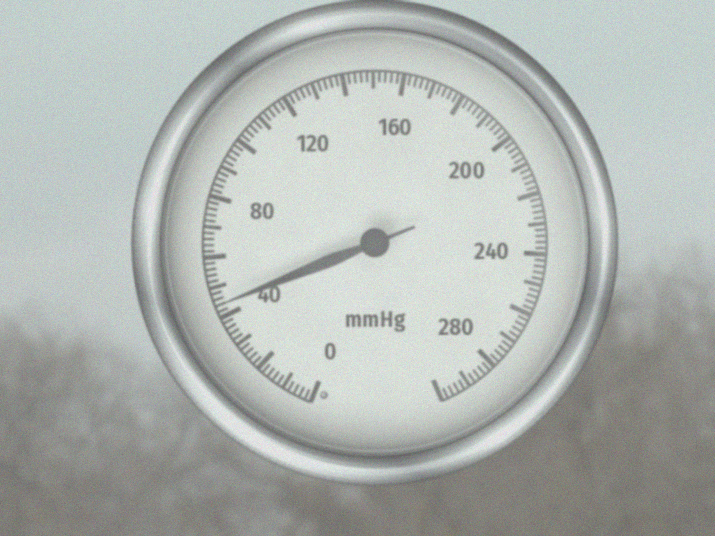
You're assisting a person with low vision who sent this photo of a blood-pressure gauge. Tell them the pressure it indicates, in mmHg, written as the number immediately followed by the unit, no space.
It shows 44mmHg
